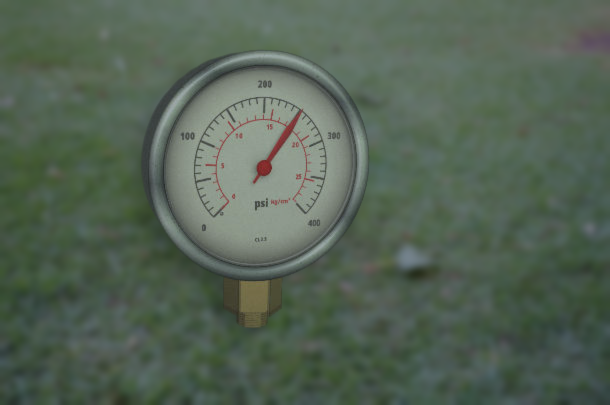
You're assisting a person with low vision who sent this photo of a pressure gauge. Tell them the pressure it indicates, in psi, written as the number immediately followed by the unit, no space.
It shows 250psi
